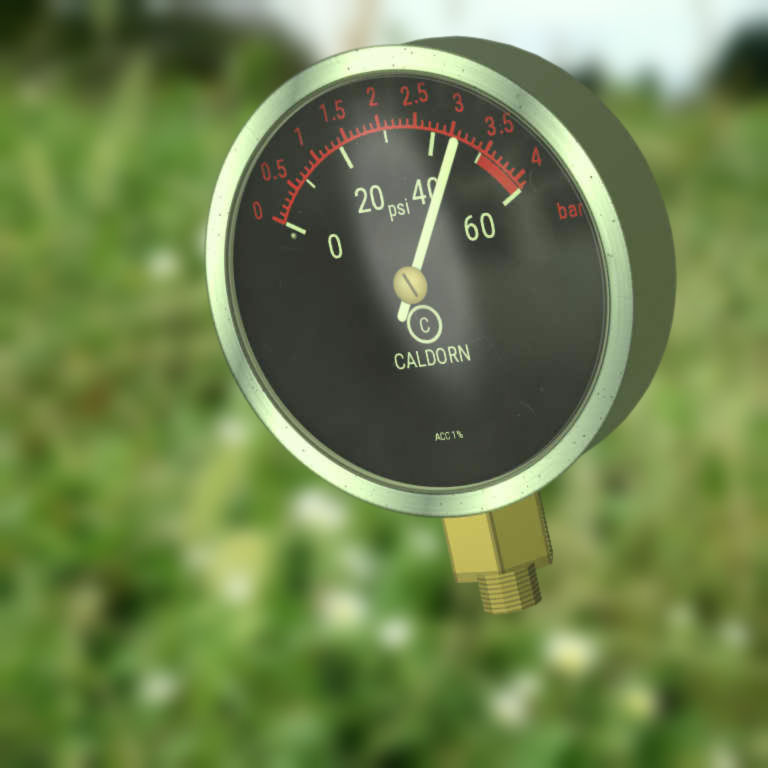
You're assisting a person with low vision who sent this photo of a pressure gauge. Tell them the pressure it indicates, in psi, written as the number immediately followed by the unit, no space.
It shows 45psi
